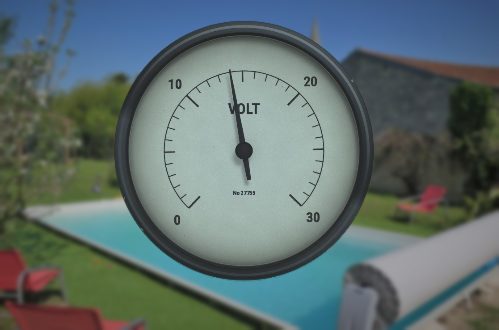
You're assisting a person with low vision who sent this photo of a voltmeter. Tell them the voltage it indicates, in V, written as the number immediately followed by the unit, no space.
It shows 14V
